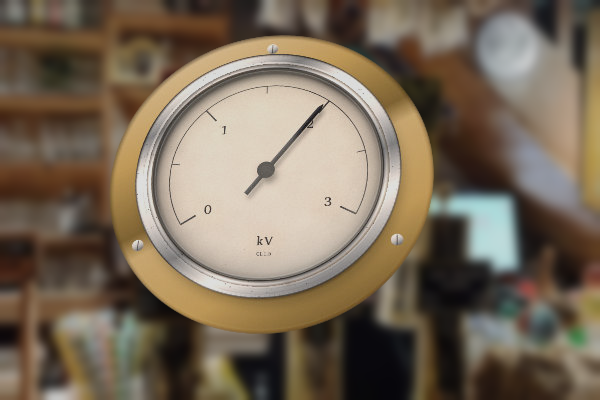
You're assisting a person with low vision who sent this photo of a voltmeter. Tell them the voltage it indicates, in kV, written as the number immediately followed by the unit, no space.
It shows 2kV
